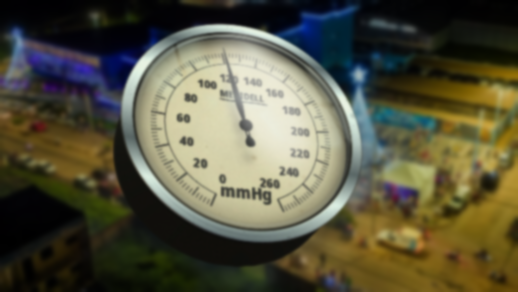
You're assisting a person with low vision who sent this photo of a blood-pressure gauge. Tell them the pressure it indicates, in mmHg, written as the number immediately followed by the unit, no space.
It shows 120mmHg
